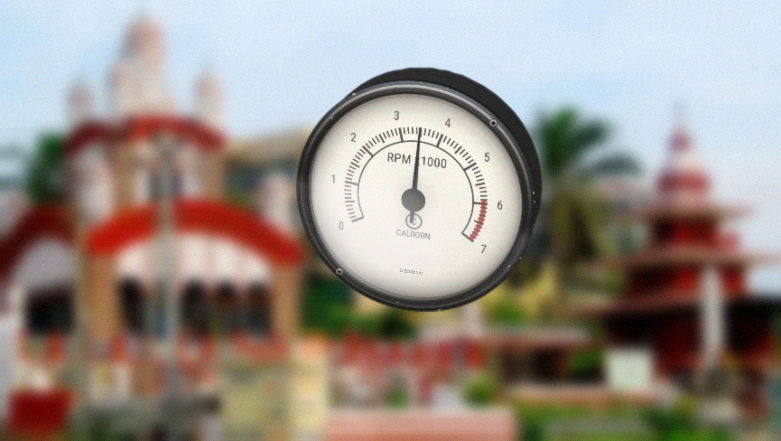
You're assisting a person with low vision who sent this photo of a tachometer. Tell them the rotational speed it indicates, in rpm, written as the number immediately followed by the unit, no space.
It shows 3500rpm
